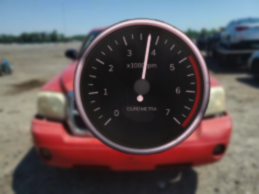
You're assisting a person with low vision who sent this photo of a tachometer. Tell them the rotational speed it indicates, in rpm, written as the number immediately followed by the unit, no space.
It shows 3750rpm
